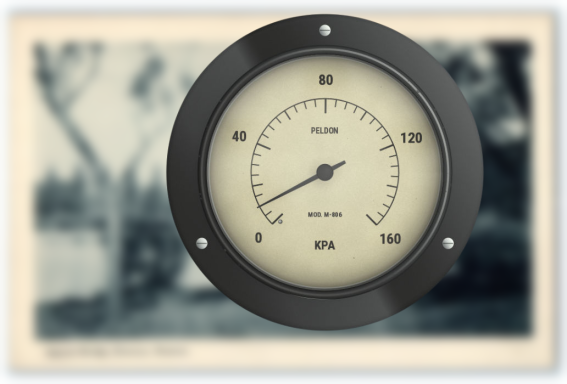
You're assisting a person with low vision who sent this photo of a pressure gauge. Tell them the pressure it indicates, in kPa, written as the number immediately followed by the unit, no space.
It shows 10kPa
